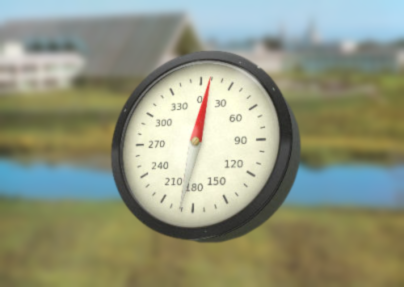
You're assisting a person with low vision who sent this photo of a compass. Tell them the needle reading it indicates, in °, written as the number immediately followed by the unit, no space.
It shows 10°
